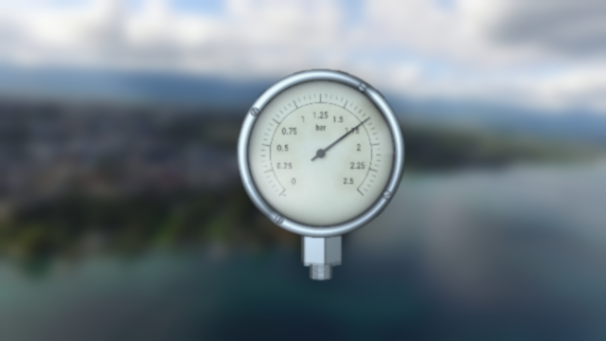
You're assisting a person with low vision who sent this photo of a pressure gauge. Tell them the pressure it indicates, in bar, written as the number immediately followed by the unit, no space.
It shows 1.75bar
